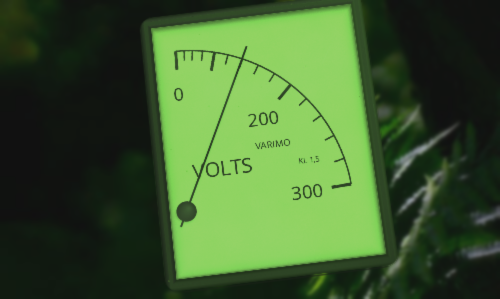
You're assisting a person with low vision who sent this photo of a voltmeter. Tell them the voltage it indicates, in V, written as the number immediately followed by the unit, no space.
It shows 140V
